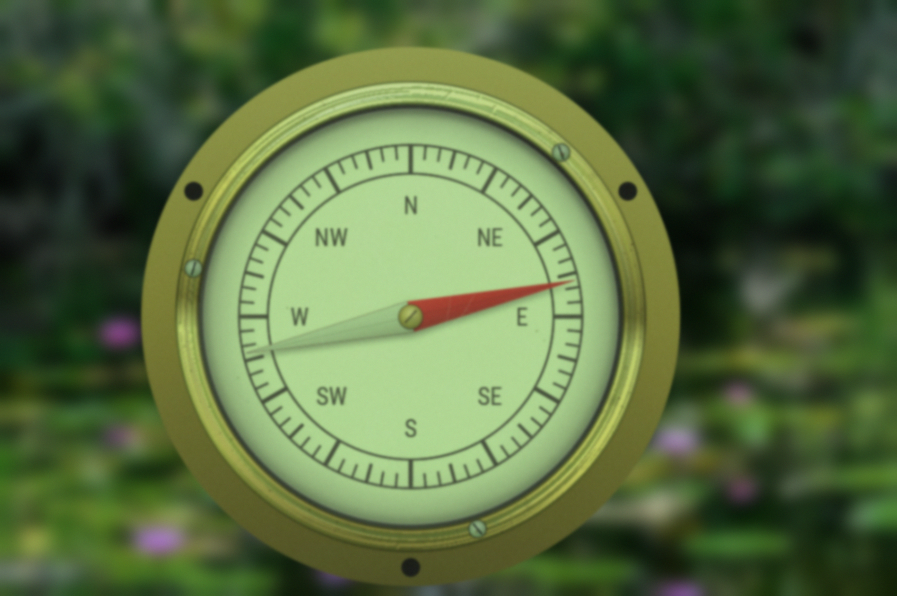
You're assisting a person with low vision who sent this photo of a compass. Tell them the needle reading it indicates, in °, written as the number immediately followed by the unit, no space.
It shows 77.5°
